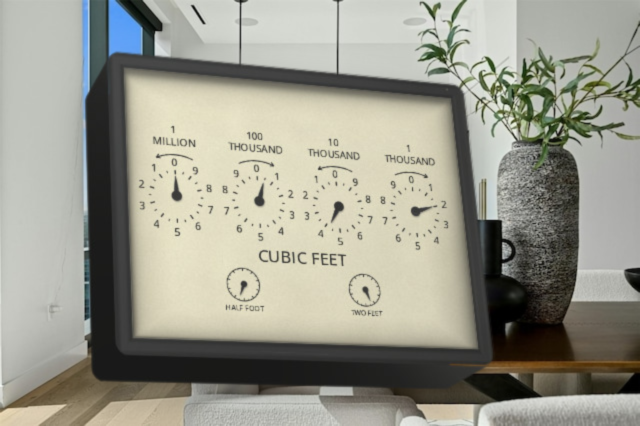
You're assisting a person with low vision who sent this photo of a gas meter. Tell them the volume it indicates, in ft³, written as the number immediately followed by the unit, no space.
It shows 4200ft³
